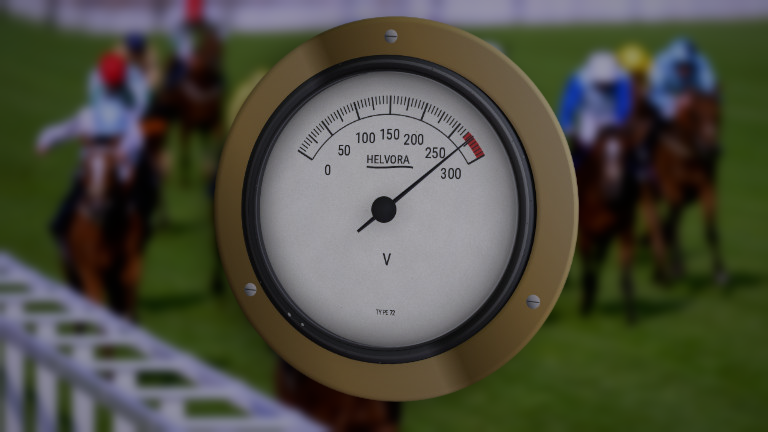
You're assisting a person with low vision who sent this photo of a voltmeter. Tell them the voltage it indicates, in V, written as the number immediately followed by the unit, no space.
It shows 275V
